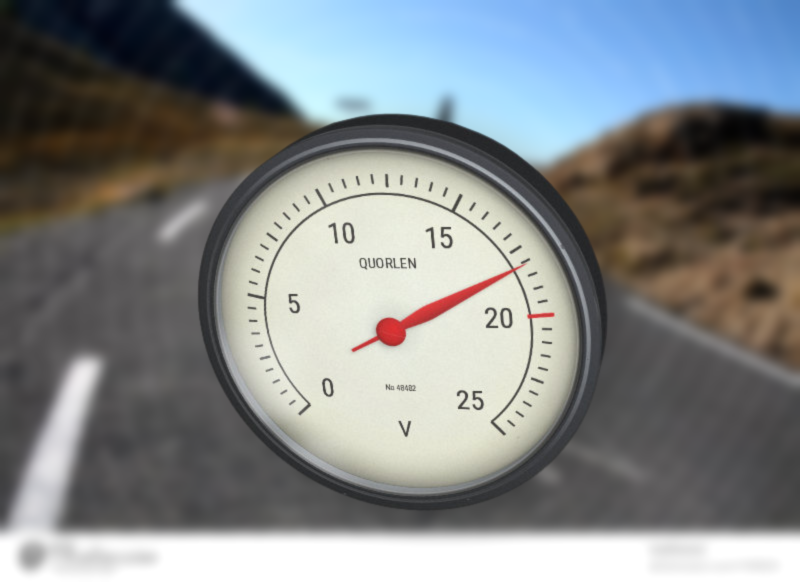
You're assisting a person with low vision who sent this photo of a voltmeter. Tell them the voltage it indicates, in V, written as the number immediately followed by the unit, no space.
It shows 18V
